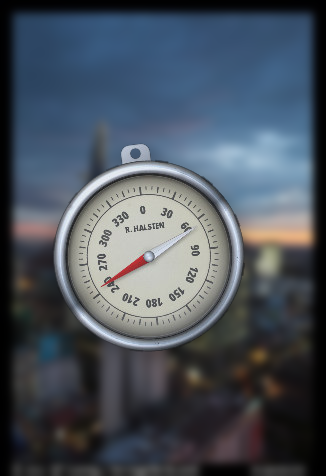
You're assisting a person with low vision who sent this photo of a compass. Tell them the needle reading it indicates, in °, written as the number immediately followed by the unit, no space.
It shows 245°
